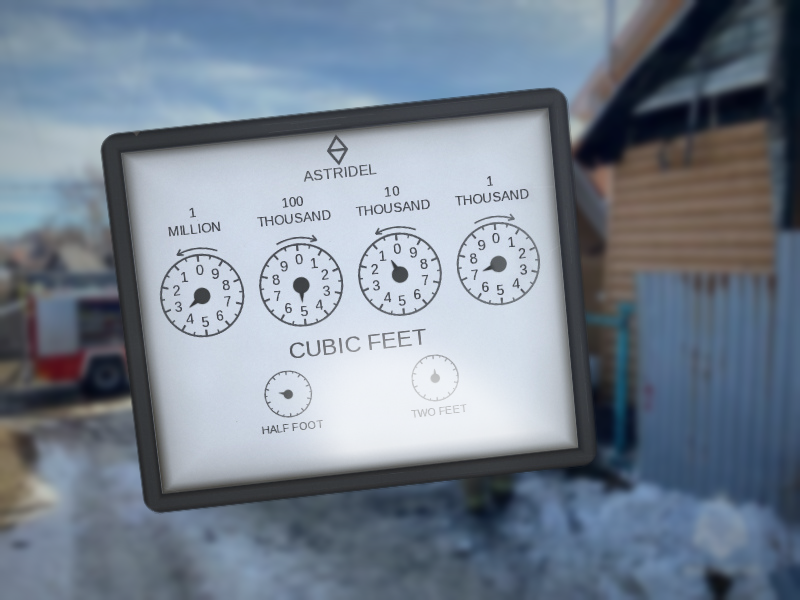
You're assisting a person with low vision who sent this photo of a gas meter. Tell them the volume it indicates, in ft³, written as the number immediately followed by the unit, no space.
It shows 350700ft³
